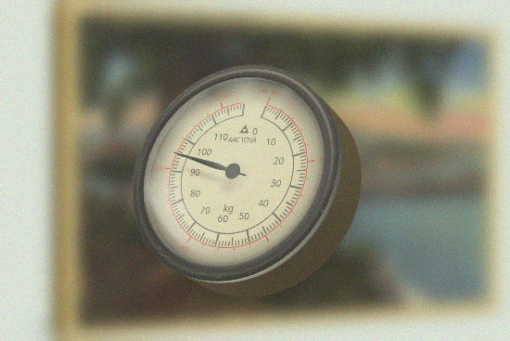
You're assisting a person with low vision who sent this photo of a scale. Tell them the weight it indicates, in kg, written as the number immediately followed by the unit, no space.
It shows 95kg
